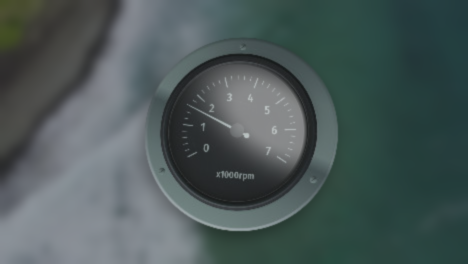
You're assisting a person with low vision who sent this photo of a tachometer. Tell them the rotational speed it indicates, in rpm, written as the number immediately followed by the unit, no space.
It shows 1600rpm
